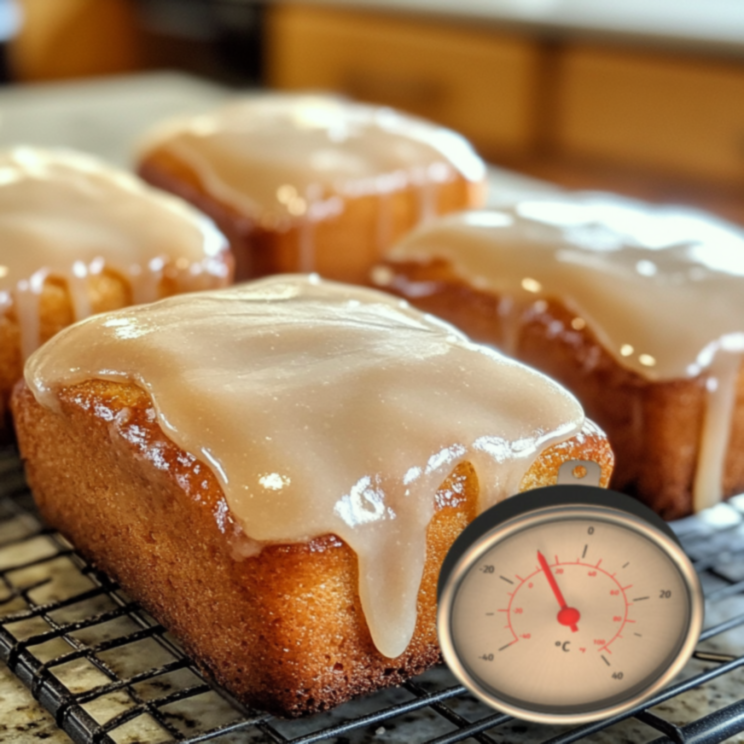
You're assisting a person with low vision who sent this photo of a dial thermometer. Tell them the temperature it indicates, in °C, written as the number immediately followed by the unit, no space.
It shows -10°C
